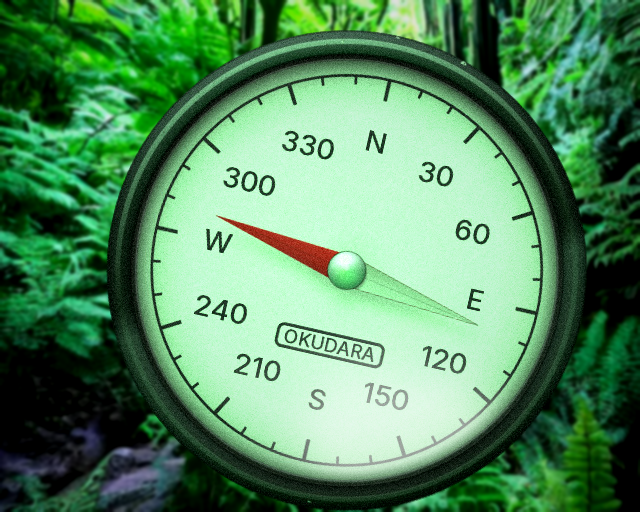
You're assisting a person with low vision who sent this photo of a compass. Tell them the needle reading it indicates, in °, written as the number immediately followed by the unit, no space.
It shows 280°
